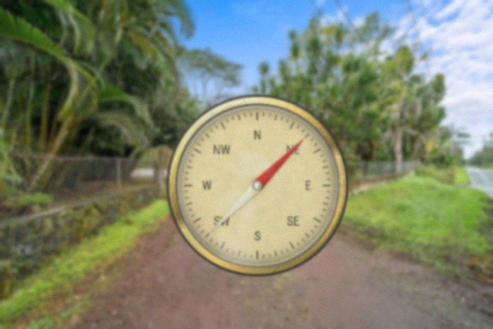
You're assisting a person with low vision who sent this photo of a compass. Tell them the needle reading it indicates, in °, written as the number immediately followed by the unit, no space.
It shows 45°
